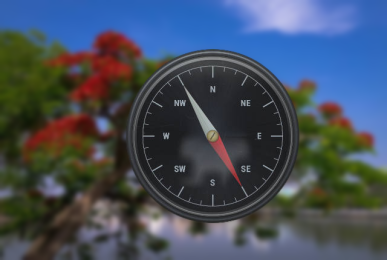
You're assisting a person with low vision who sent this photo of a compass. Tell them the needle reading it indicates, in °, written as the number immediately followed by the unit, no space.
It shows 150°
